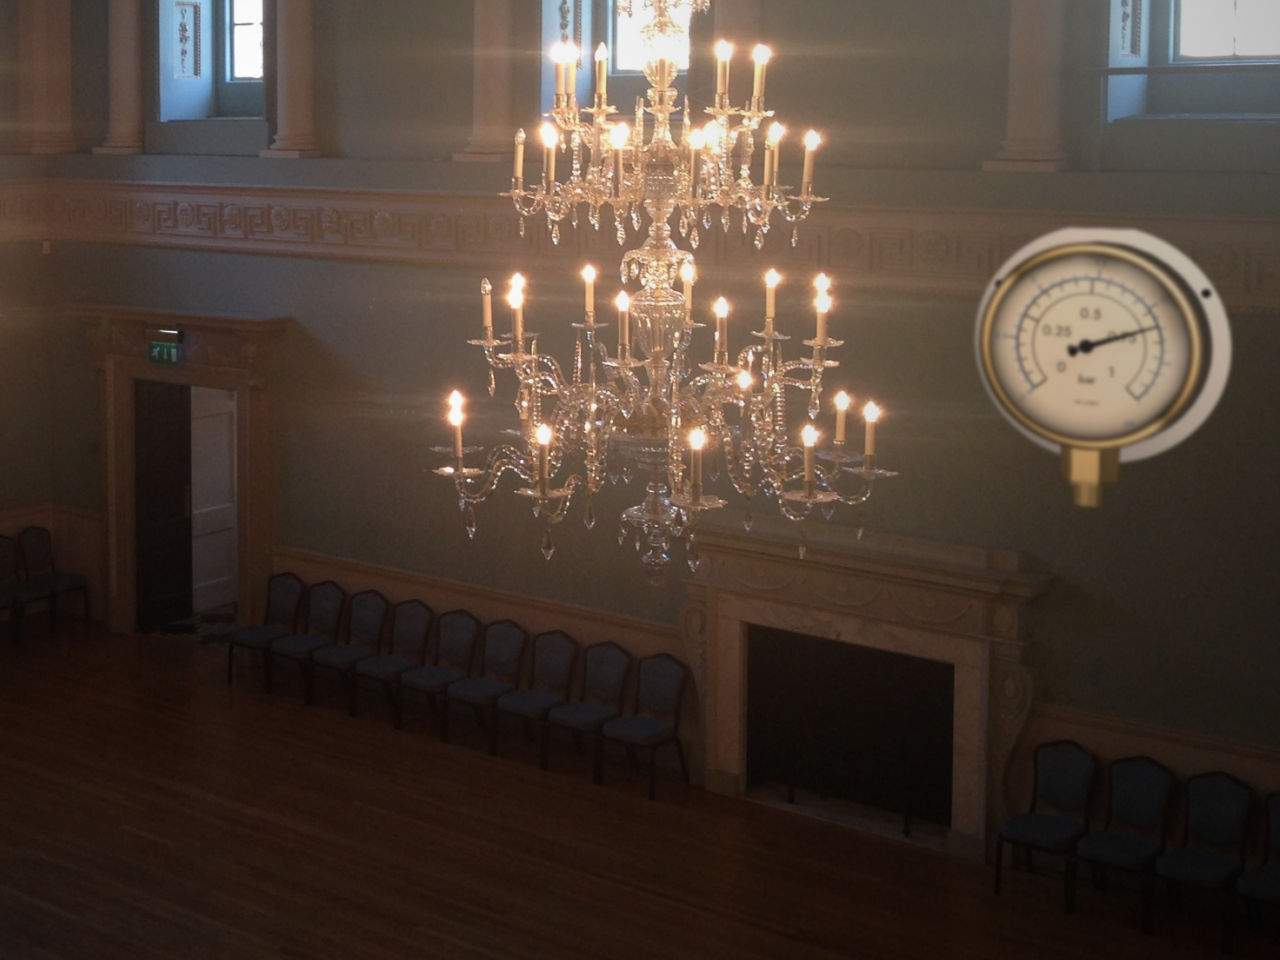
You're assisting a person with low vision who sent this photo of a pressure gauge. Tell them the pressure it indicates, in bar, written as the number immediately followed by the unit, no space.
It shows 0.75bar
